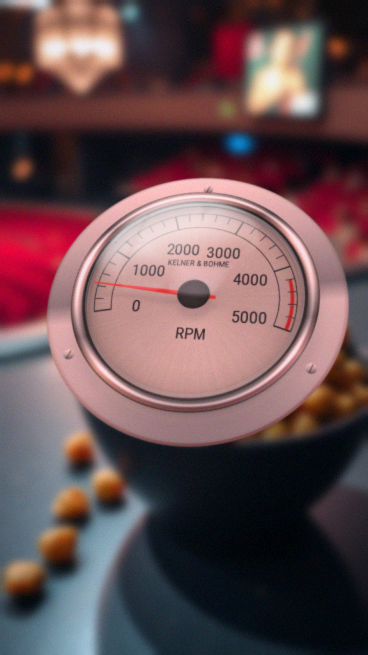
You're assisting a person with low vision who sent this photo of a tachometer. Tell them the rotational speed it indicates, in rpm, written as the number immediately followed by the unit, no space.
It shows 400rpm
